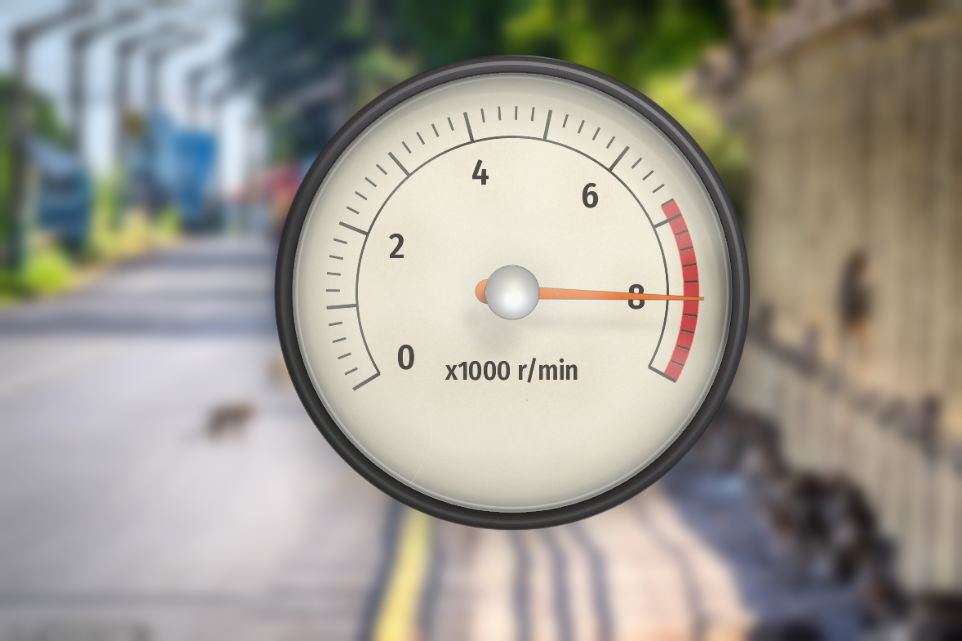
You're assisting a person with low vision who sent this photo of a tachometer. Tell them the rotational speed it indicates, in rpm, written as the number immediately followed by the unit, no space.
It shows 8000rpm
